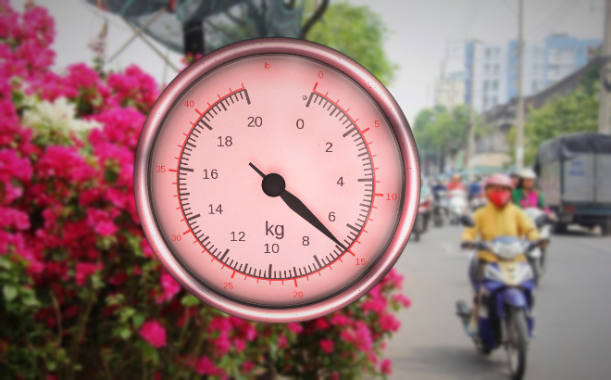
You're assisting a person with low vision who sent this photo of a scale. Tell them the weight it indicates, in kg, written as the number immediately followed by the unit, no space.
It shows 6.8kg
